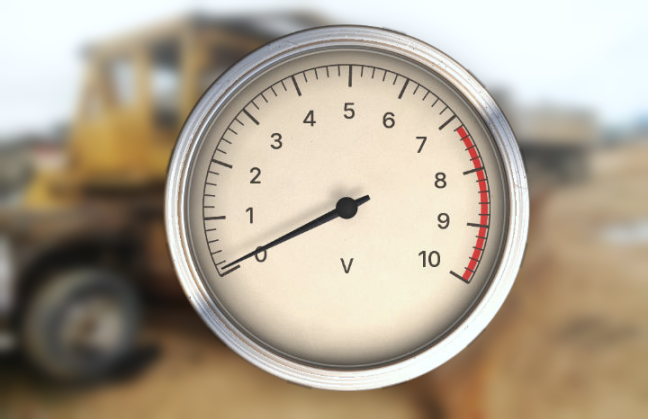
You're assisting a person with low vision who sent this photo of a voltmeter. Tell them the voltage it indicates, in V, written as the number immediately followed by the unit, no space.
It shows 0.1V
